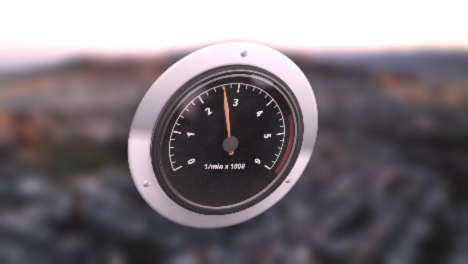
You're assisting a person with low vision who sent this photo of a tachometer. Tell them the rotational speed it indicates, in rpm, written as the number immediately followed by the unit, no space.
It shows 2600rpm
